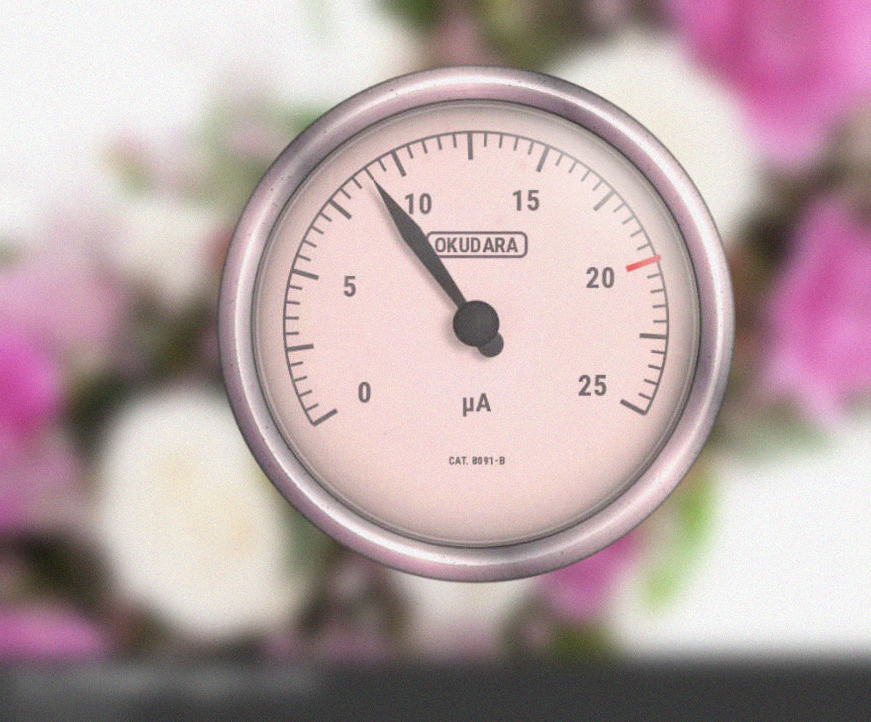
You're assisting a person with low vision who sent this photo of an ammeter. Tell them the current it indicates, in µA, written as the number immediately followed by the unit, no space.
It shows 9µA
